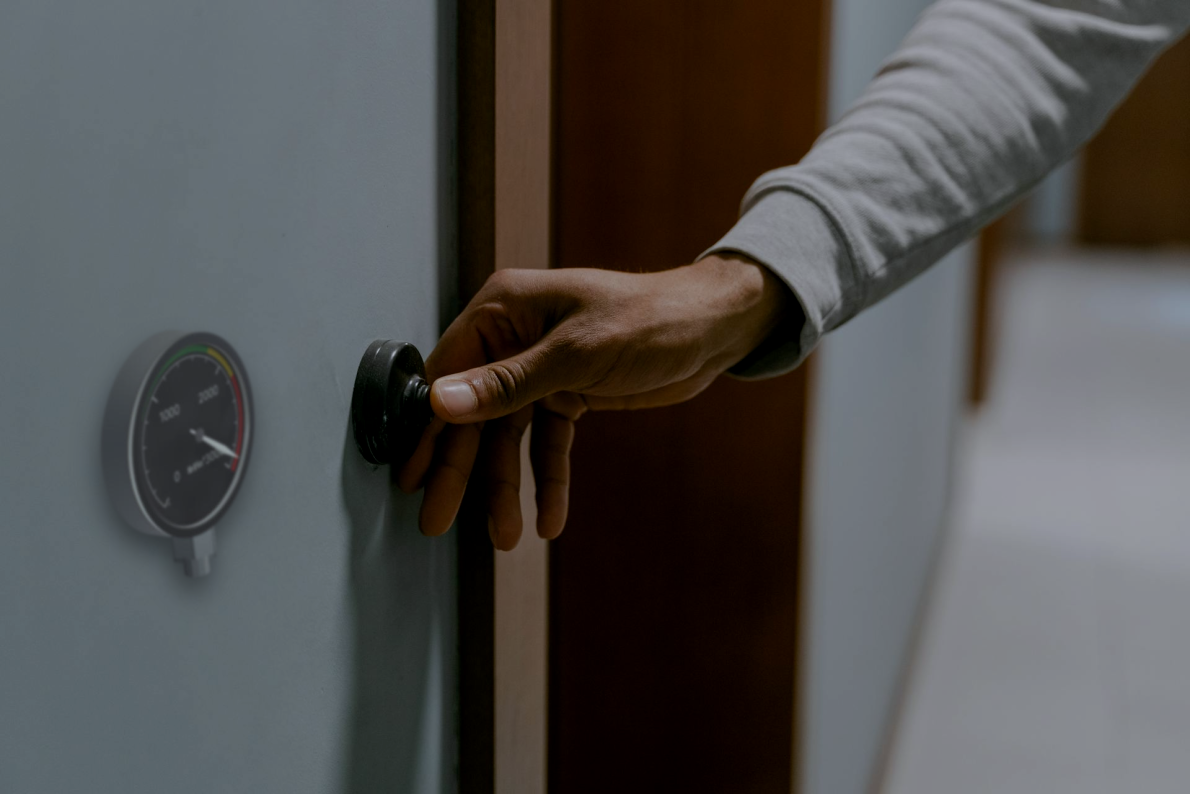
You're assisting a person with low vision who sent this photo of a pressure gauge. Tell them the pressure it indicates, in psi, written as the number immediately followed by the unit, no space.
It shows 2900psi
